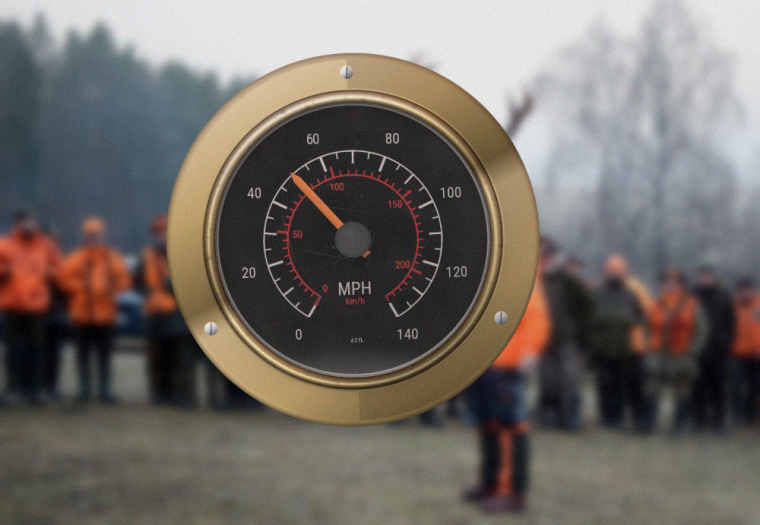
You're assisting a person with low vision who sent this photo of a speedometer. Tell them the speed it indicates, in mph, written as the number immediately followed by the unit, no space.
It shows 50mph
